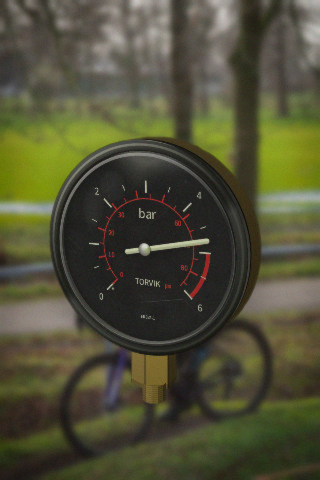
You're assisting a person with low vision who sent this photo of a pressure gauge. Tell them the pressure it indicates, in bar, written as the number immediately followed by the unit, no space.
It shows 4.75bar
